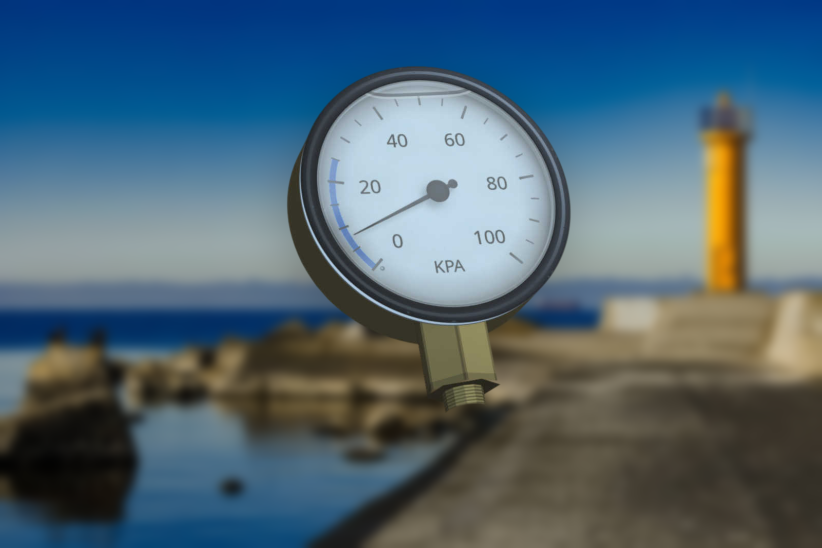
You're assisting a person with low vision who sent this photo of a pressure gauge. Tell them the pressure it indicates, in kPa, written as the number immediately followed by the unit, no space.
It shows 7.5kPa
